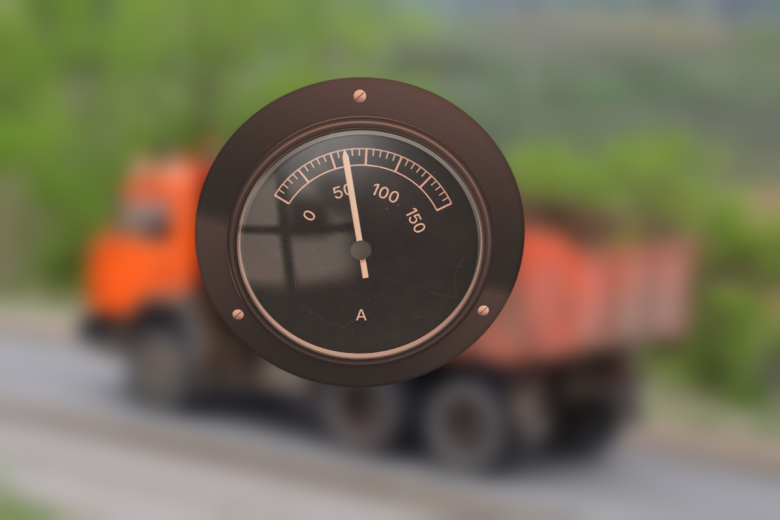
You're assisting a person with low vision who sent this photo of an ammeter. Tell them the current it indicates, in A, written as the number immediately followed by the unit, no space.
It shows 60A
